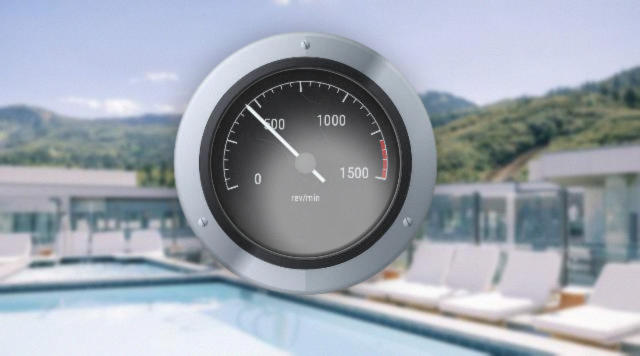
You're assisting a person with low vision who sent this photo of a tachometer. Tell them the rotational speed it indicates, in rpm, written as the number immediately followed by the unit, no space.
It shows 450rpm
